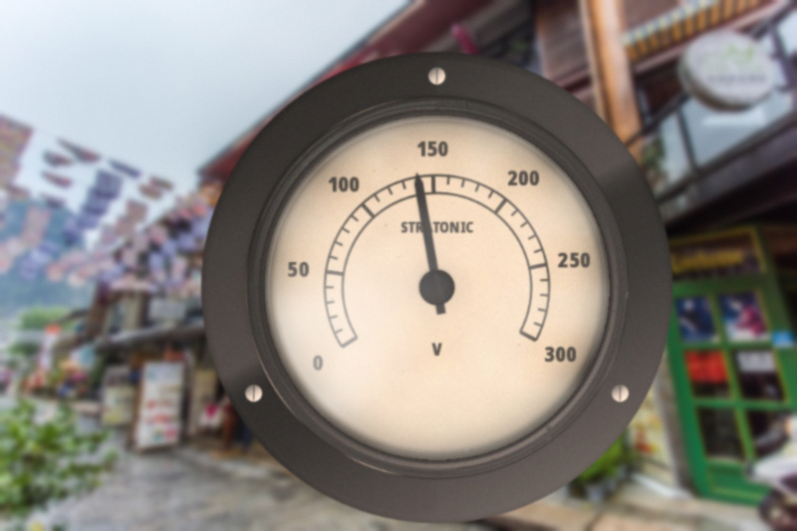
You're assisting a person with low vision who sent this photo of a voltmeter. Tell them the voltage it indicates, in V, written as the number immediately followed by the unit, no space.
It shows 140V
